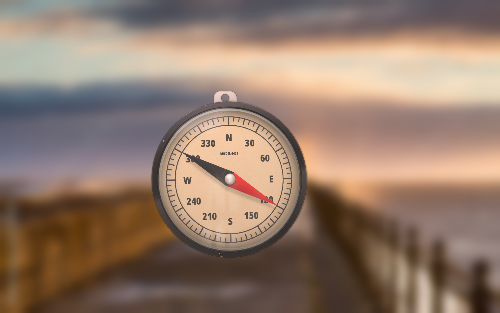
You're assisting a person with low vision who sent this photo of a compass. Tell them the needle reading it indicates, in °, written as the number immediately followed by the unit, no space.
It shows 120°
